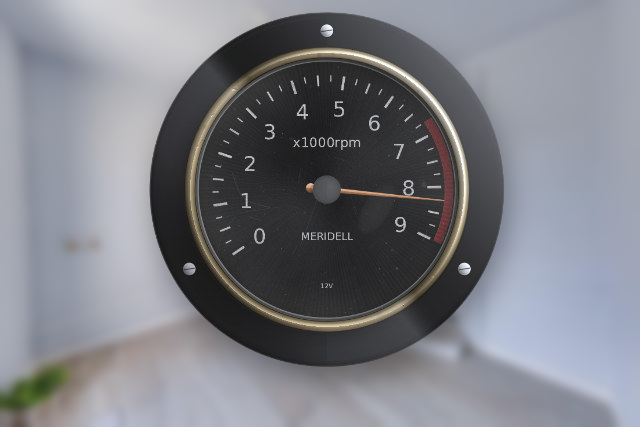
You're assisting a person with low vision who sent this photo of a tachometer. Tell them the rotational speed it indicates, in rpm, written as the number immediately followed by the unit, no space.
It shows 8250rpm
